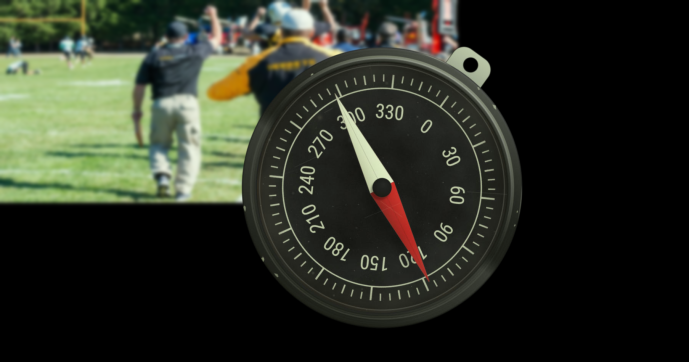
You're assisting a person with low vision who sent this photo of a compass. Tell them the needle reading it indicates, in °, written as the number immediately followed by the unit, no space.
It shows 117.5°
